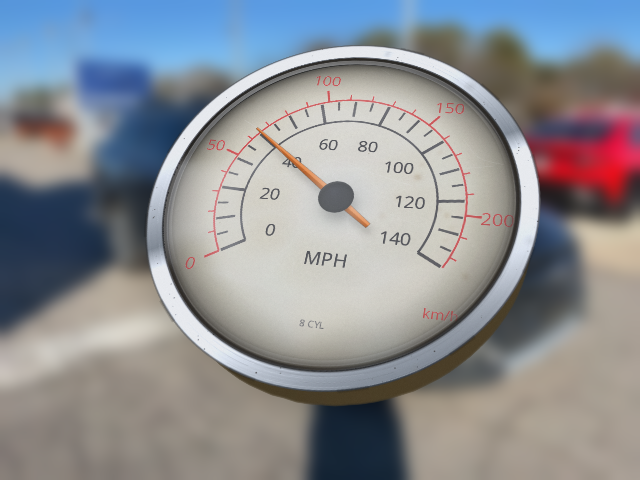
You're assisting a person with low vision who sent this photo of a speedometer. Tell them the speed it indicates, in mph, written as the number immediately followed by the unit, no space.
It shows 40mph
